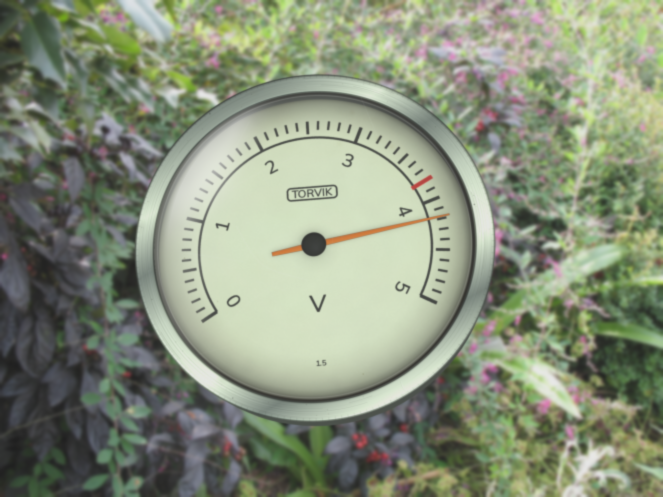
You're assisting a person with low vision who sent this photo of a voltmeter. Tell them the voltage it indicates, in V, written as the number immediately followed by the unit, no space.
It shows 4.2V
